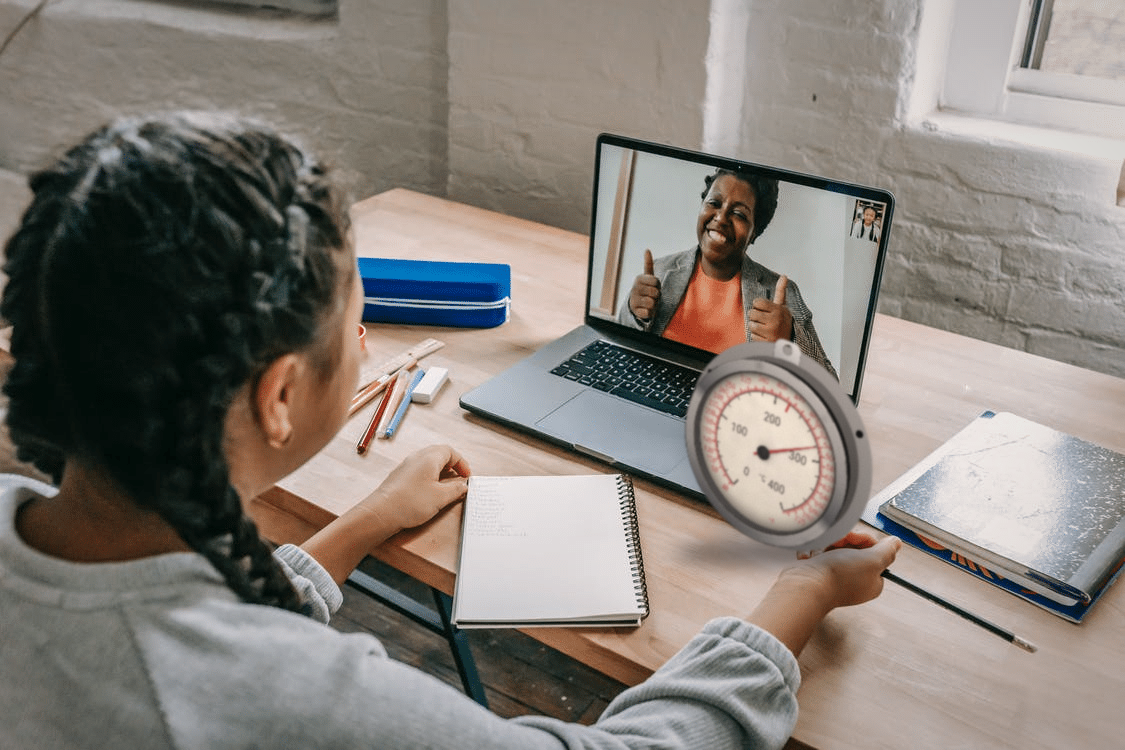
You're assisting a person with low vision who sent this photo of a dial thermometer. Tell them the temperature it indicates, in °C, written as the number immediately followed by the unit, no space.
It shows 280°C
